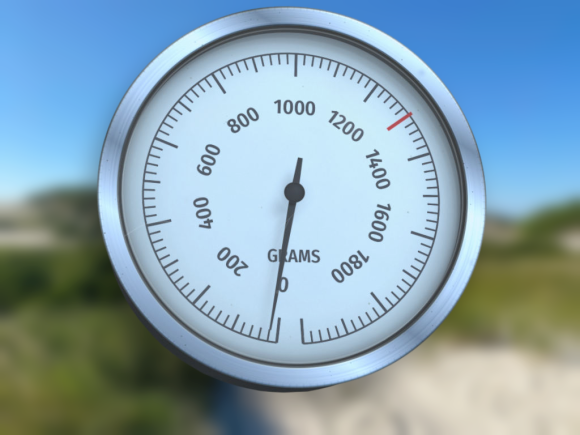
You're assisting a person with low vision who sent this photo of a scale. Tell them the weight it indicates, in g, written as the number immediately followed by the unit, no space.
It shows 20g
